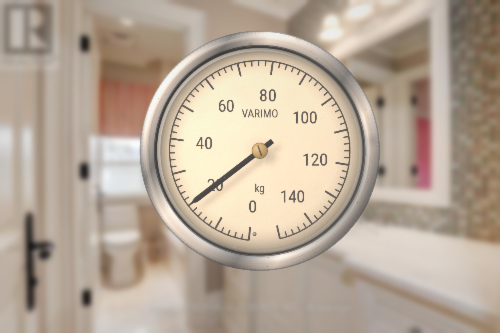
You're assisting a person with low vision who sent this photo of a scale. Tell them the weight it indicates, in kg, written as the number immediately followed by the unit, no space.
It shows 20kg
